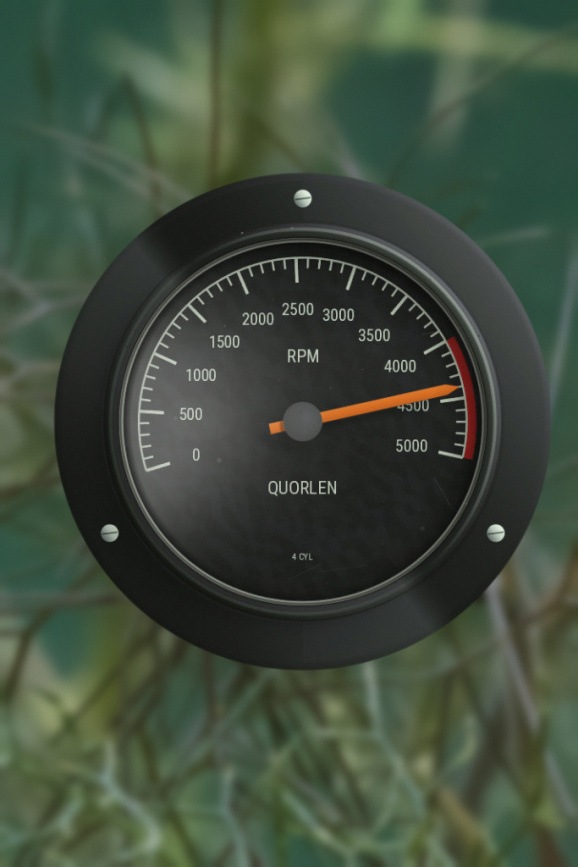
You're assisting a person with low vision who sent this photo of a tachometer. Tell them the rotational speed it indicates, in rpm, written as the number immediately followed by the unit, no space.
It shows 4400rpm
